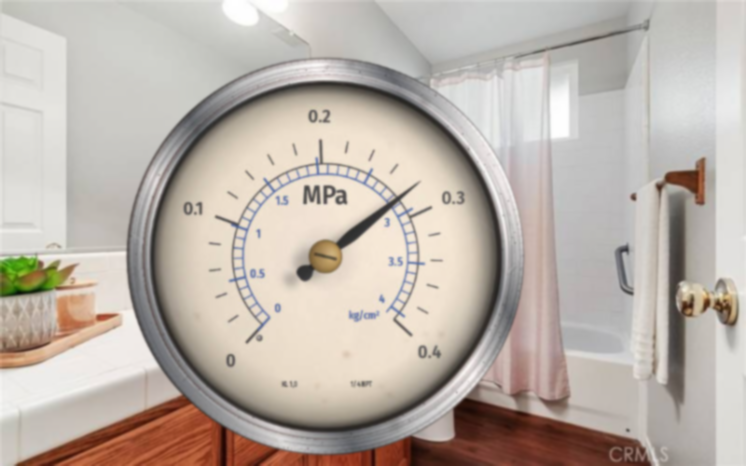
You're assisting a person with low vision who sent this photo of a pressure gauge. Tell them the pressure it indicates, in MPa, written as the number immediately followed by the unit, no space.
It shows 0.28MPa
